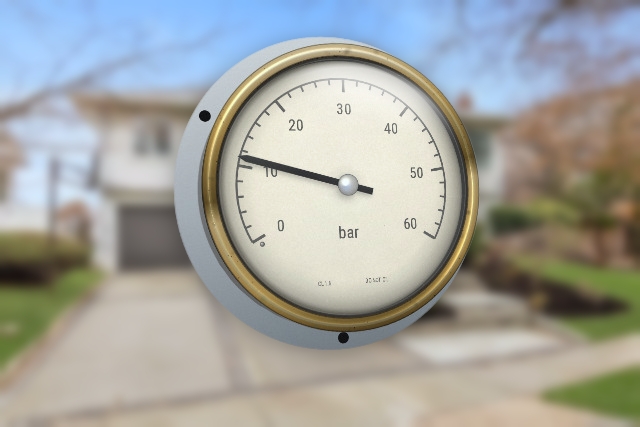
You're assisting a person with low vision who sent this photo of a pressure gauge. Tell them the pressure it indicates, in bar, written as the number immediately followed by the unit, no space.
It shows 11bar
